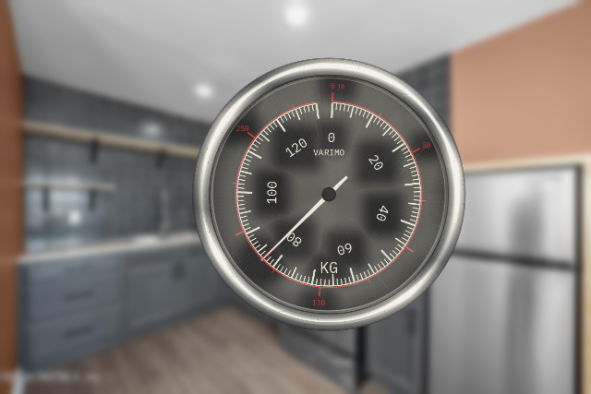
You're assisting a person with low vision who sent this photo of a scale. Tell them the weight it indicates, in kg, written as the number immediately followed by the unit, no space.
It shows 83kg
